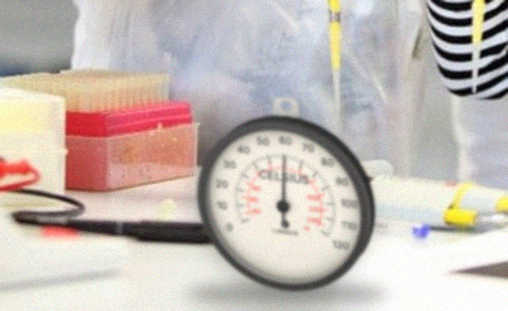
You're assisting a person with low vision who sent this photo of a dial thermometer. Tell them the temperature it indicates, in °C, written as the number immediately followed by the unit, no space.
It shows 60°C
